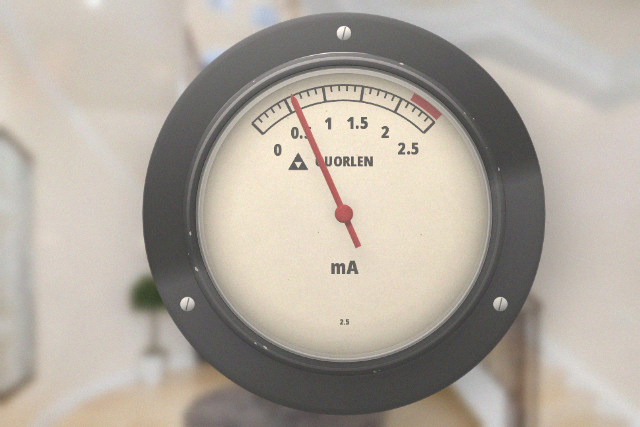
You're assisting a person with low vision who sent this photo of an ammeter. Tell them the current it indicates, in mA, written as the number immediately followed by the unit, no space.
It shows 0.6mA
